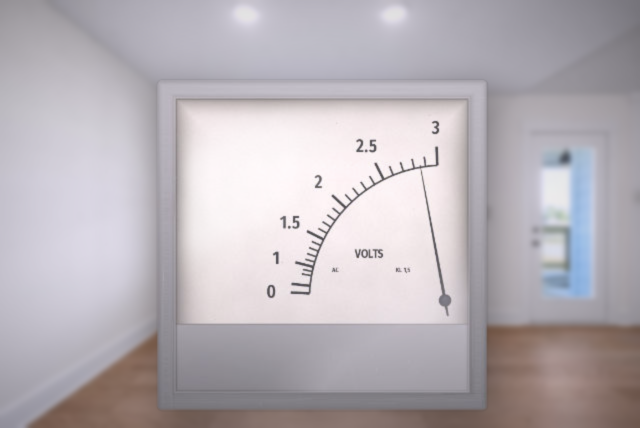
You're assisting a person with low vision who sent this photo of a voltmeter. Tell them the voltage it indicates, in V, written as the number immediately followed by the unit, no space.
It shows 2.85V
